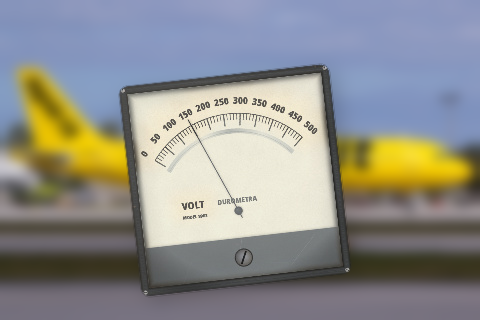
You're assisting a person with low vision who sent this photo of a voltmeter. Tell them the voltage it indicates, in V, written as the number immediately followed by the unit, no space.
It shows 150V
